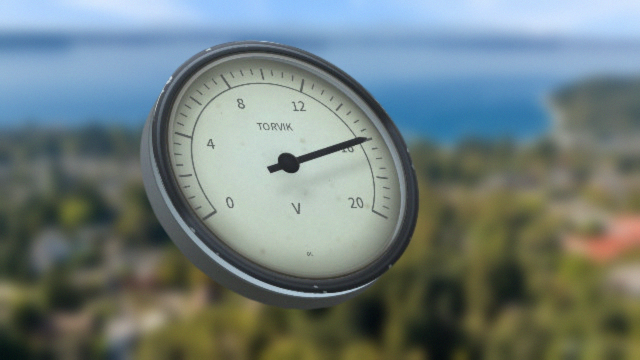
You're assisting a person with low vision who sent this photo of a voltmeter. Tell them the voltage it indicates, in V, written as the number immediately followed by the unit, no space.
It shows 16V
